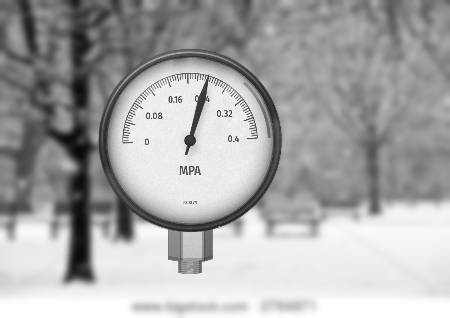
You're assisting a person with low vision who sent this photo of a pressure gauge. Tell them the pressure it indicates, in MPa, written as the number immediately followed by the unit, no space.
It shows 0.24MPa
